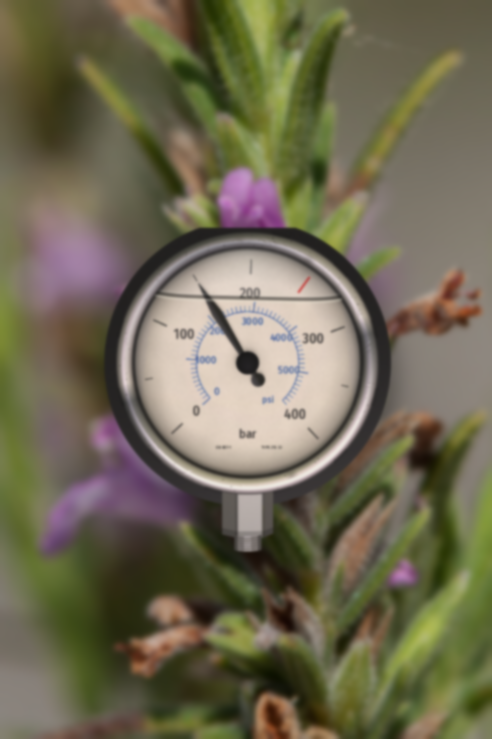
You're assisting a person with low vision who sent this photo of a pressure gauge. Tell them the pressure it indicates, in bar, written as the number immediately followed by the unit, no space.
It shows 150bar
